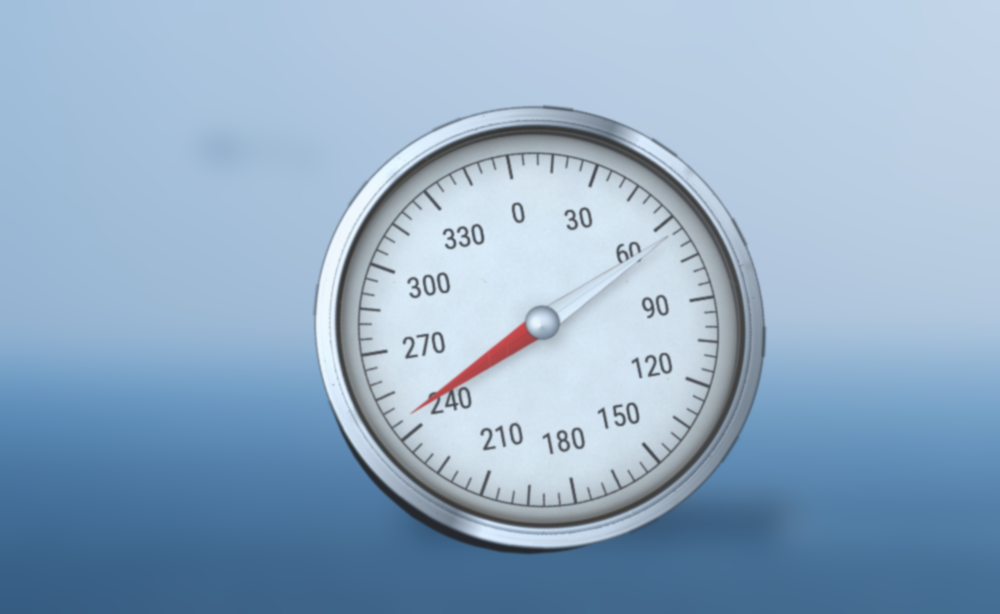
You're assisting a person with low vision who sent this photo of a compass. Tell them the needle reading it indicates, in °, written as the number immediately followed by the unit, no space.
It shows 245°
